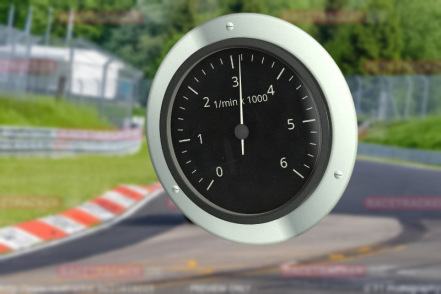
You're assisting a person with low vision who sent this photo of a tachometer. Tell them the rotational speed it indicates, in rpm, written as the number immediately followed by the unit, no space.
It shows 3200rpm
